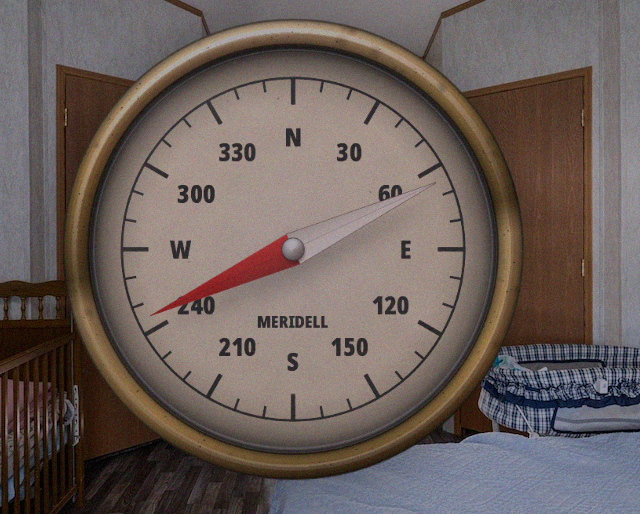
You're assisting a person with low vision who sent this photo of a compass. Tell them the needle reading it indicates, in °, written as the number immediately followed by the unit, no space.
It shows 245°
